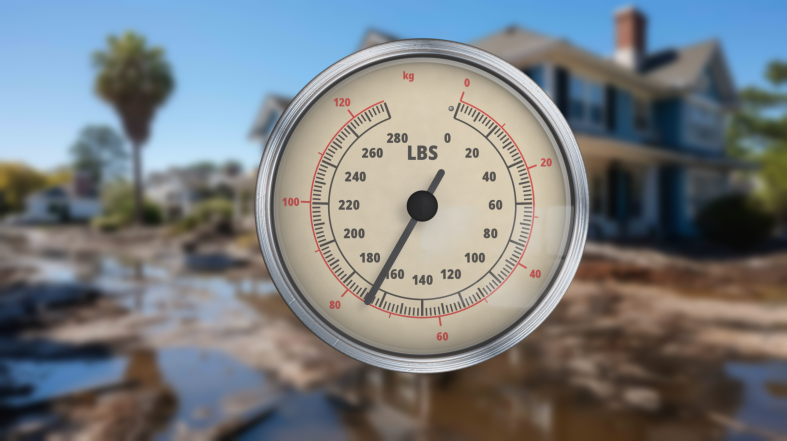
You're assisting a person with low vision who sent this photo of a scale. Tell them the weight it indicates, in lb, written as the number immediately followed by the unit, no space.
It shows 166lb
